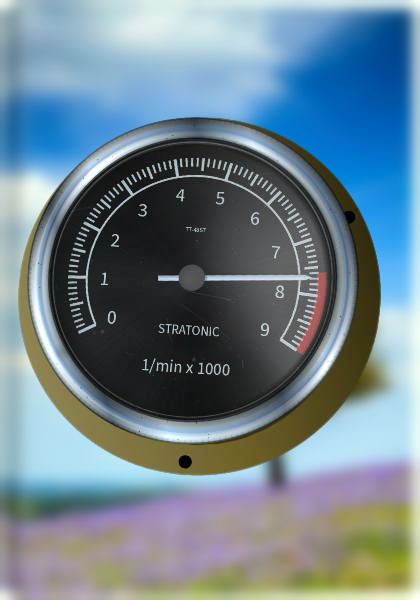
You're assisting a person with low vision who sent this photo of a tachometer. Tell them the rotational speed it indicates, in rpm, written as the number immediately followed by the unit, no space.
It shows 7700rpm
